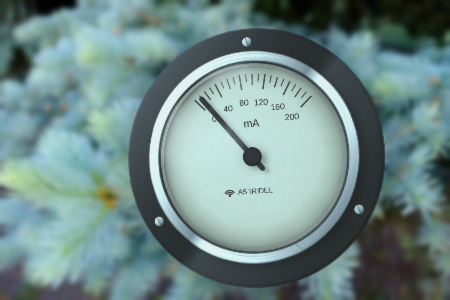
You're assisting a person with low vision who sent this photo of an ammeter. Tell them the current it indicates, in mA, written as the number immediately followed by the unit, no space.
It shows 10mA
